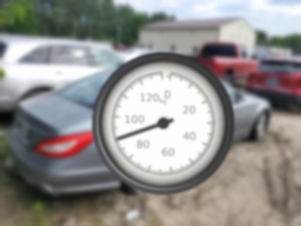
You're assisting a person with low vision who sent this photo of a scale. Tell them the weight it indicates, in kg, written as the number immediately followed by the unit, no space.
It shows 90kg
